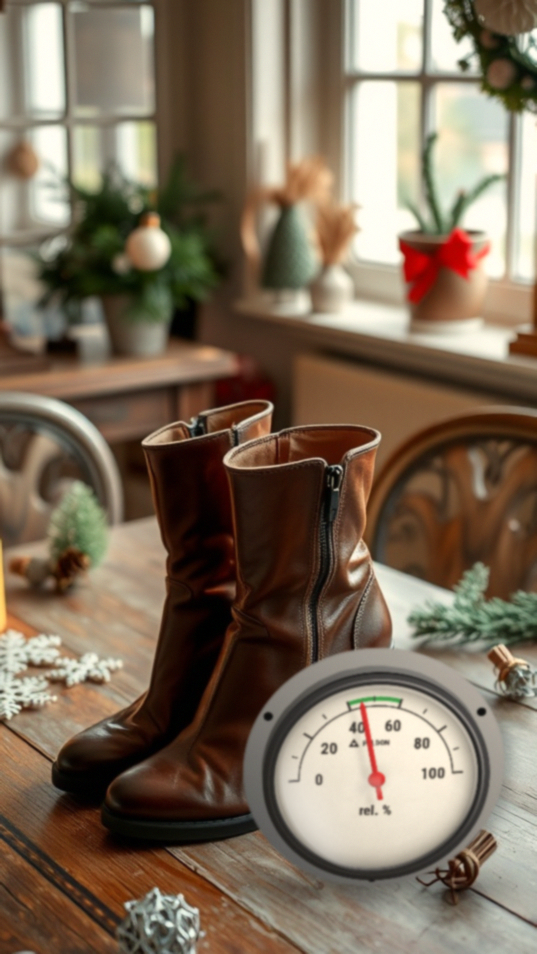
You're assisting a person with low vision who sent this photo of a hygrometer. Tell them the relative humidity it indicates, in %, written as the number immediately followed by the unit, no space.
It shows 45%
